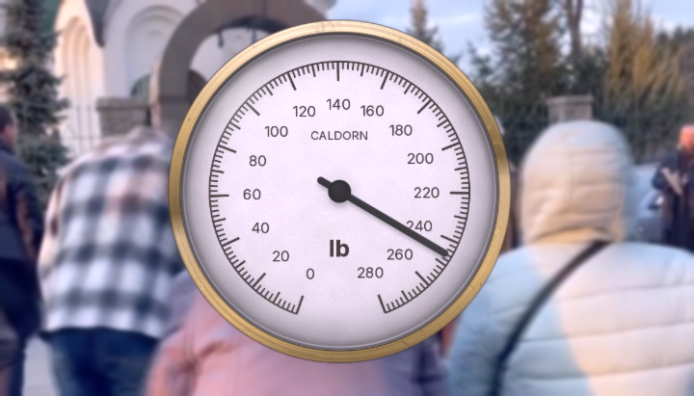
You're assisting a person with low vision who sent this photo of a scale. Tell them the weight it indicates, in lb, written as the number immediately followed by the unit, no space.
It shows 246lb
